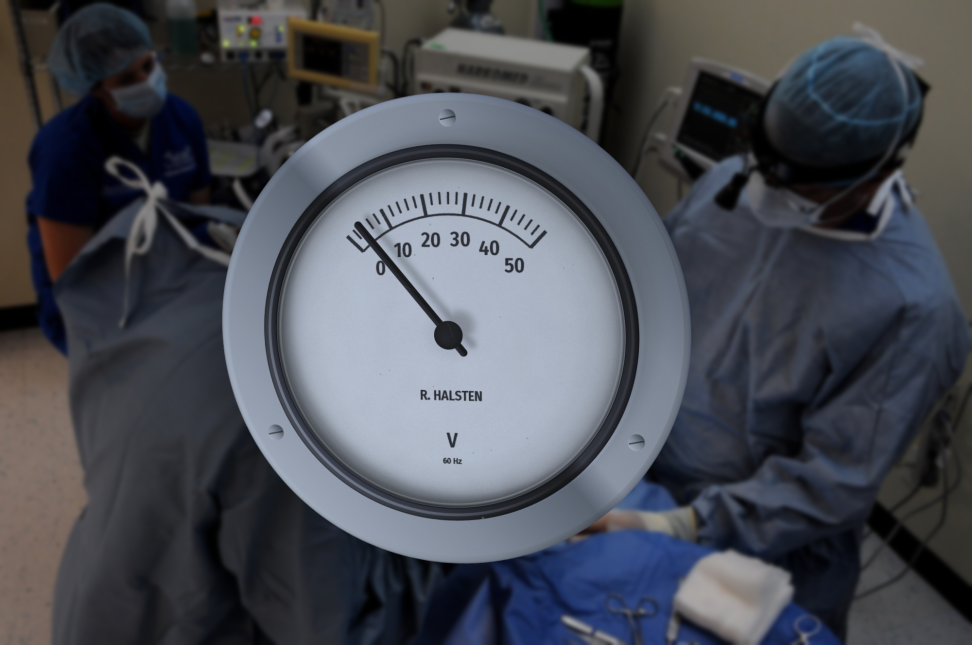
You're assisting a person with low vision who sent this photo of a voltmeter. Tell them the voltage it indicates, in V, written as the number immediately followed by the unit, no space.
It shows 4V
